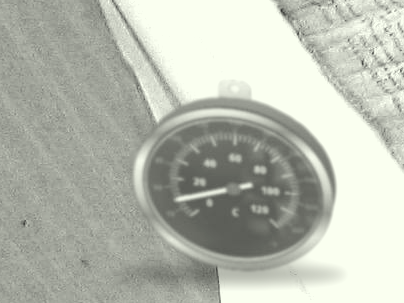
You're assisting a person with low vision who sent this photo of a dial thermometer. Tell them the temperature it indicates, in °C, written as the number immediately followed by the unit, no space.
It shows 10°C
